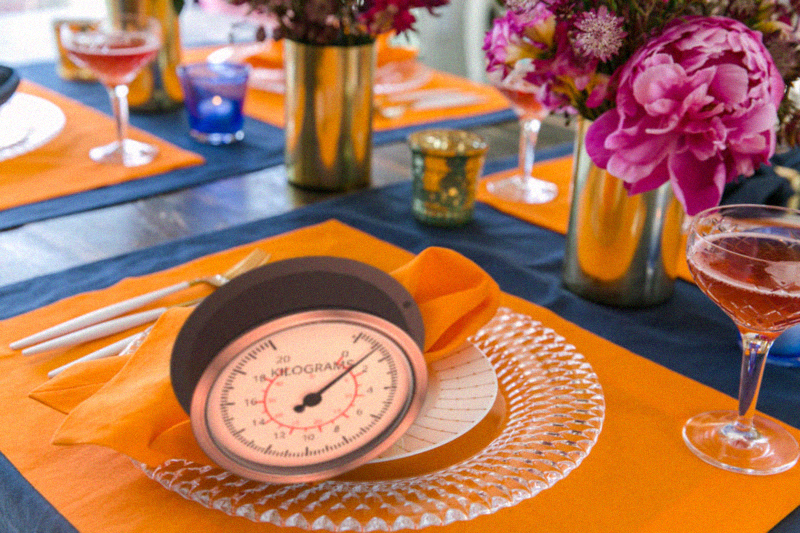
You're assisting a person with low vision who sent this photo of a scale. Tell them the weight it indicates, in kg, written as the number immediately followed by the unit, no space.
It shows 1kg
